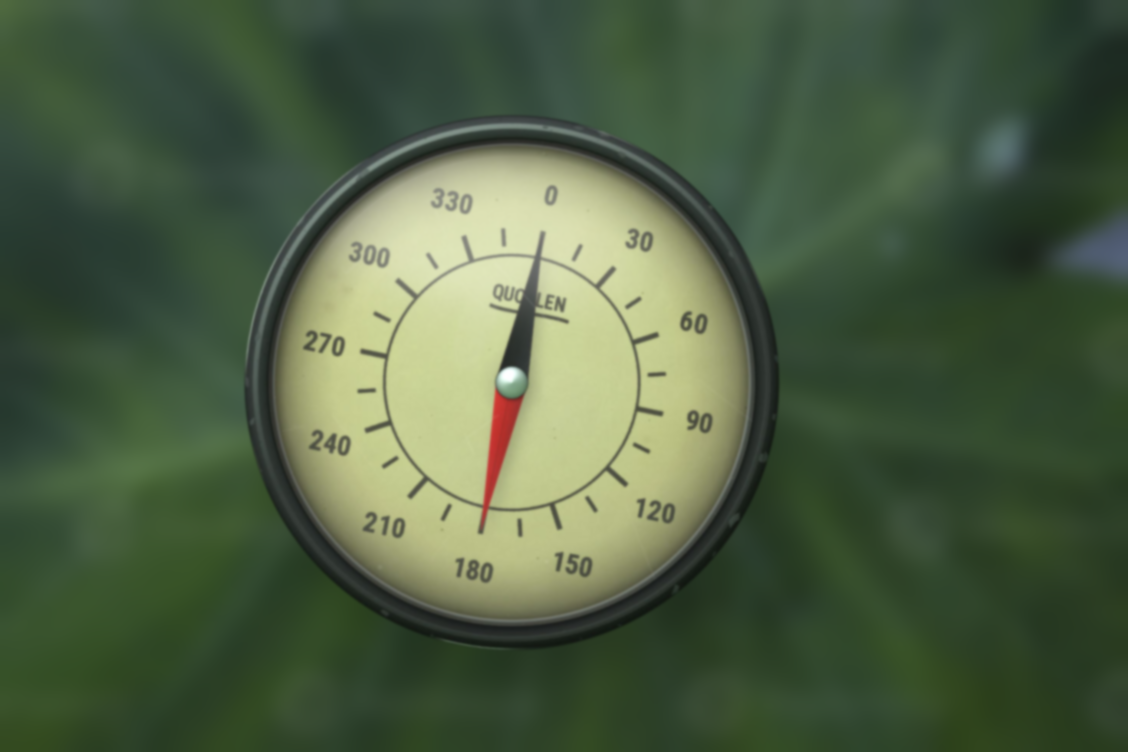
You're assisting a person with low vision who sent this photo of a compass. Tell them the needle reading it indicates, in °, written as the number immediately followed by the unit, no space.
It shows 180°
